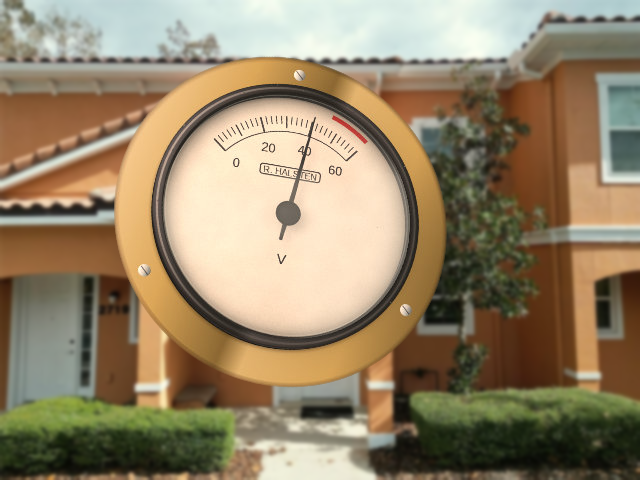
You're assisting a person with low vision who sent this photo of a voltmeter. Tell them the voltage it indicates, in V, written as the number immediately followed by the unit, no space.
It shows 40V
